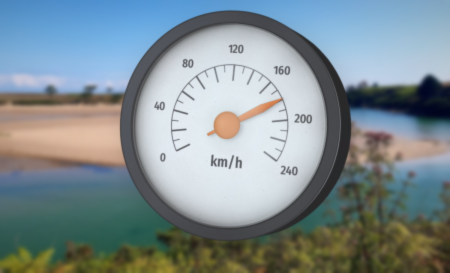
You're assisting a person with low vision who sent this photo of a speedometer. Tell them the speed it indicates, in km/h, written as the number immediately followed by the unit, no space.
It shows 180km/h
